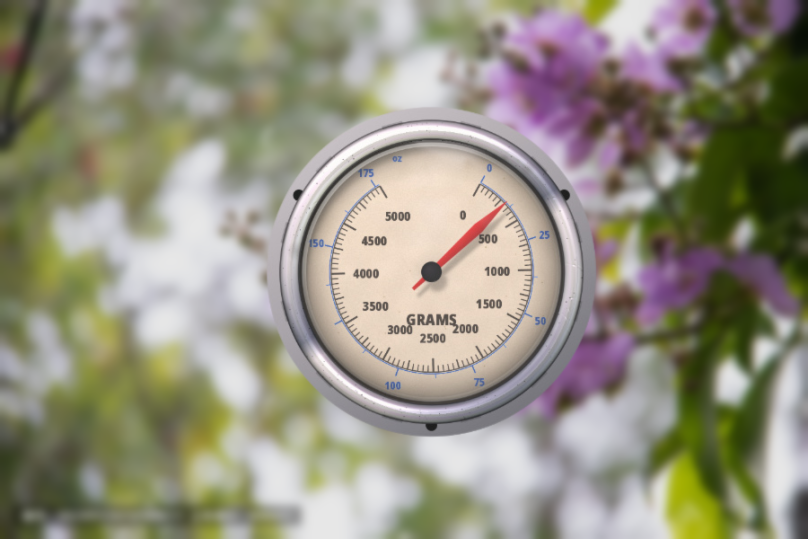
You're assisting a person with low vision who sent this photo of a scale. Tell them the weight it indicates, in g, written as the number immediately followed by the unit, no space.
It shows 300g
